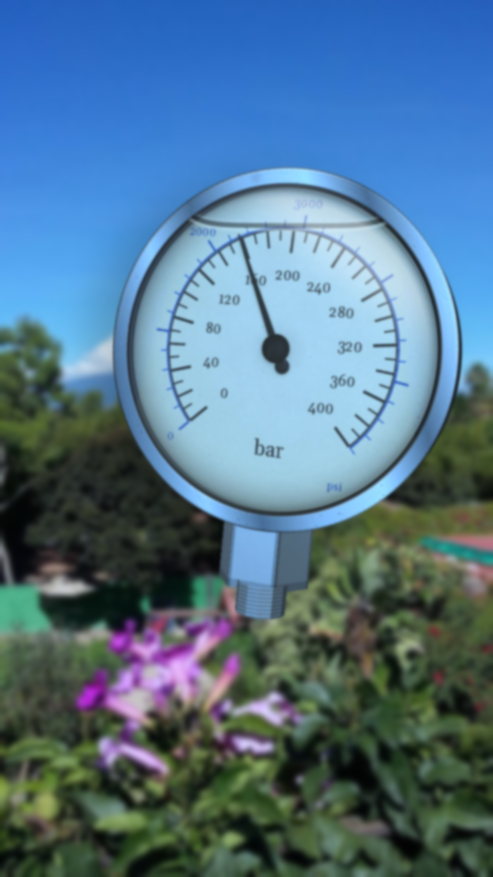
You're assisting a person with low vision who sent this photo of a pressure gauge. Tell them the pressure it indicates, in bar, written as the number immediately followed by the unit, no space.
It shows 160bar
